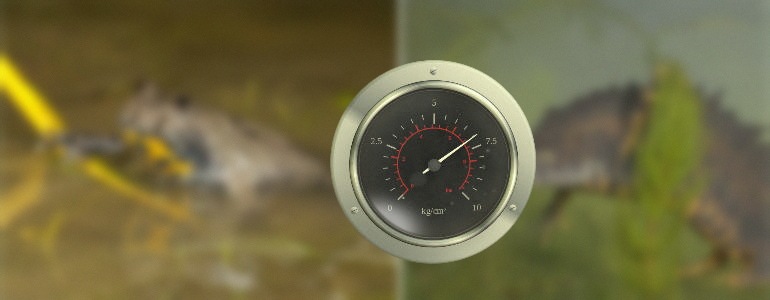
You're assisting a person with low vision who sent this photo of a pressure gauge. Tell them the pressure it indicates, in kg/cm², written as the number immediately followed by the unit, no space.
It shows 7kg/cm²
